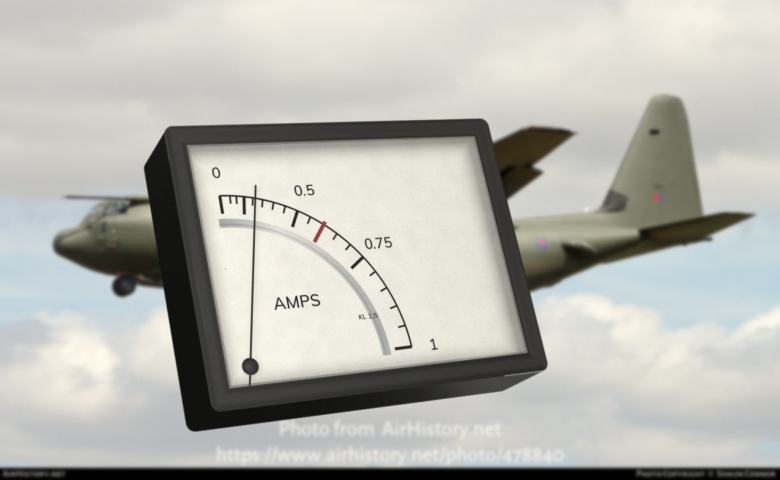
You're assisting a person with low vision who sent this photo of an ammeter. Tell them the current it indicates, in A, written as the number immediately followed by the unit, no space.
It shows 0.3A
